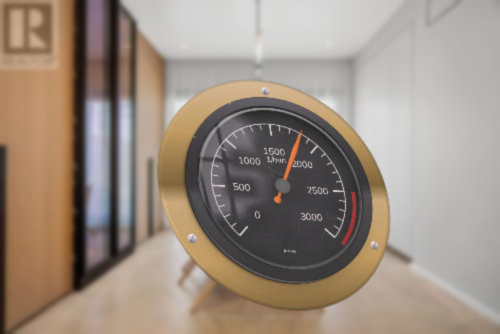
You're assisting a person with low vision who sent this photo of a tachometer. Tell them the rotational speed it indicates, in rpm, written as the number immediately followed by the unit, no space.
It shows 1800rpm
